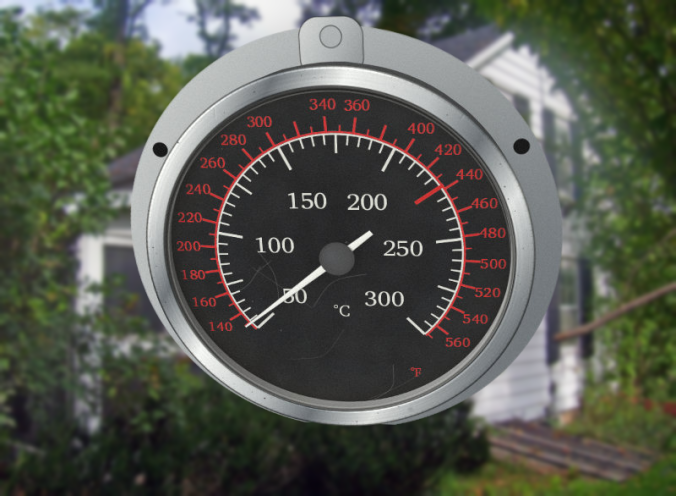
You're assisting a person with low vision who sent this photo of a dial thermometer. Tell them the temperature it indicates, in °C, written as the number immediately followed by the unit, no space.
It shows 55°C
